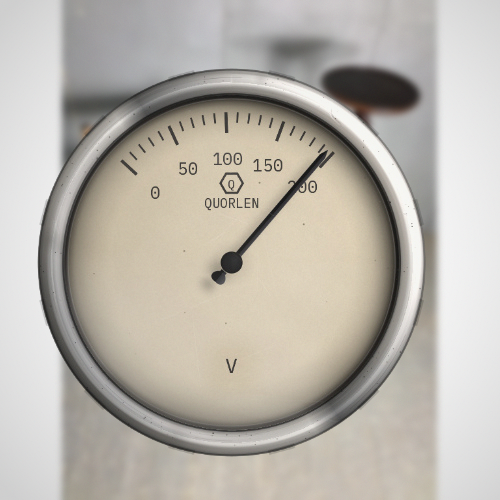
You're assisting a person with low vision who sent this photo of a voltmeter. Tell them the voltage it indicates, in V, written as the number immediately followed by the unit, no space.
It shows 195V
